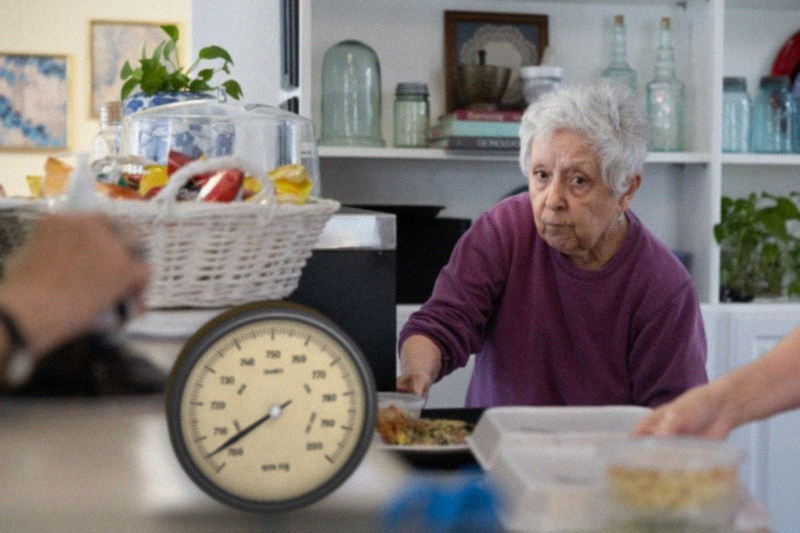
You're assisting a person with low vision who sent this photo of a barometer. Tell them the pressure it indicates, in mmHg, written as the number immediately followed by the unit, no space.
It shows 705mmHg
